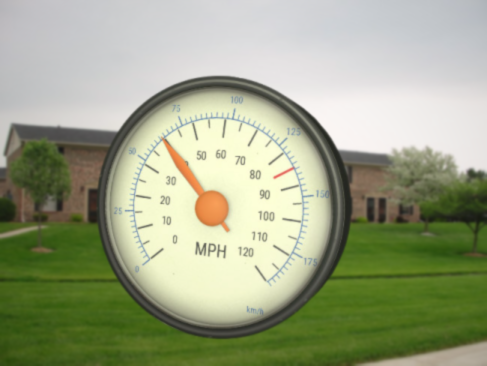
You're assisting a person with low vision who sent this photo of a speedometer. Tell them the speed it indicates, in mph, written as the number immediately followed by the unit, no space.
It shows 40mph
